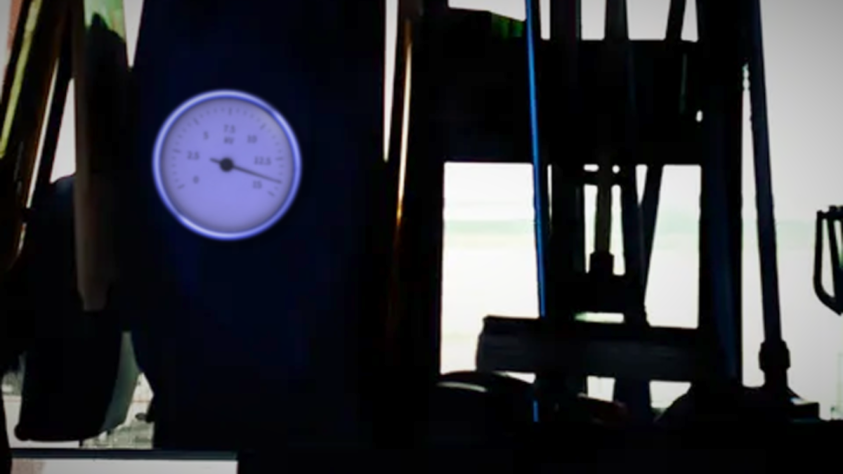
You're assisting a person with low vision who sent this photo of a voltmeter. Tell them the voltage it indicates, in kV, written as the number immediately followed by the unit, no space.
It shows 14kV
